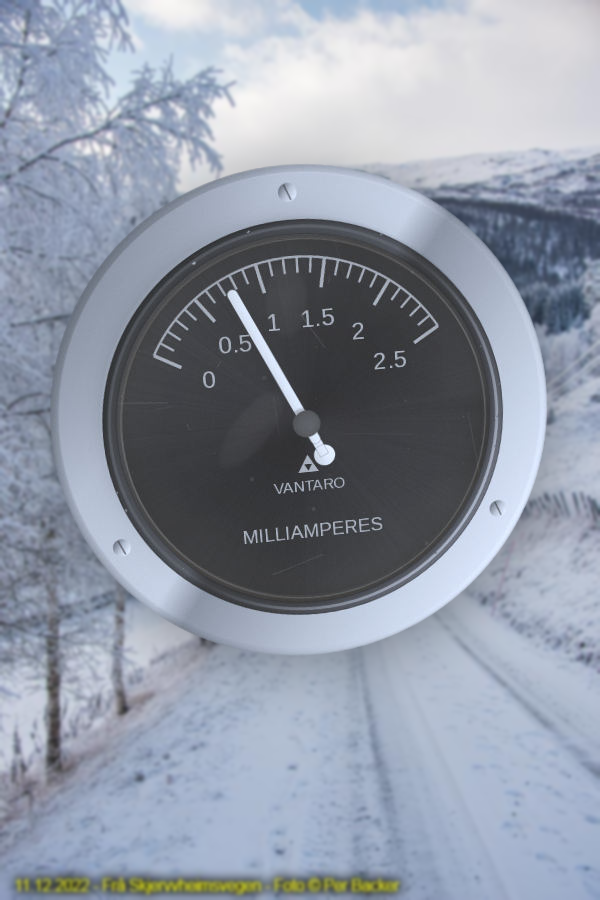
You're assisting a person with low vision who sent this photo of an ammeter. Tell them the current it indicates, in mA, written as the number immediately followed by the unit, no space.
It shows 0.75mA
